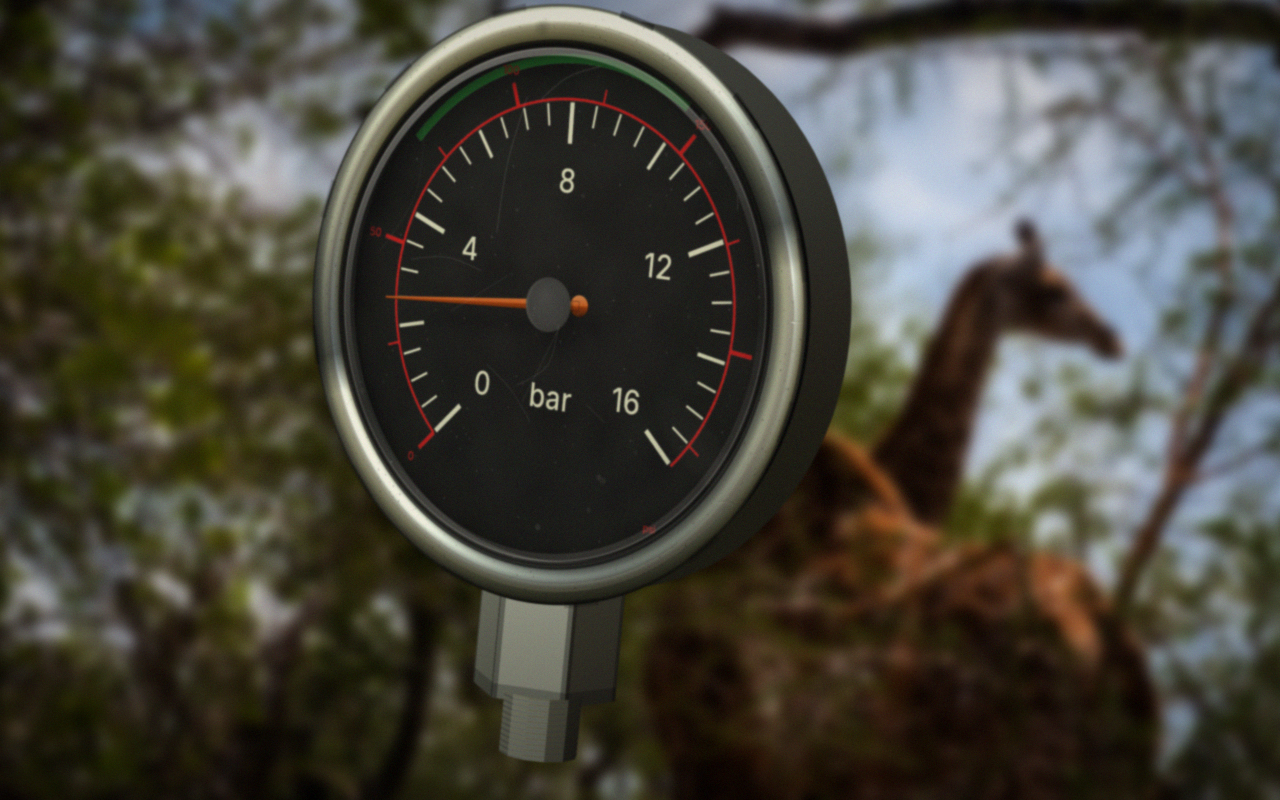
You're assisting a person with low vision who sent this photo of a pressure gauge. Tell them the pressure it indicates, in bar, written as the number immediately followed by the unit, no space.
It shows 2.5bar
